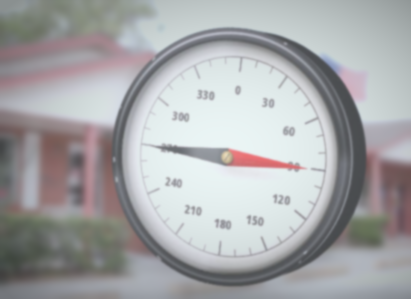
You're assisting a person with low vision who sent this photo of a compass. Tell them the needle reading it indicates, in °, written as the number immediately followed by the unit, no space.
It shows 90°
